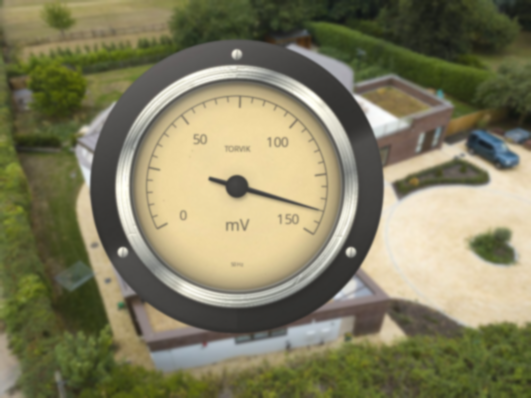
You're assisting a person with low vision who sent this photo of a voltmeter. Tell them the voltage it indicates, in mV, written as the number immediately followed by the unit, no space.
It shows 140mV
